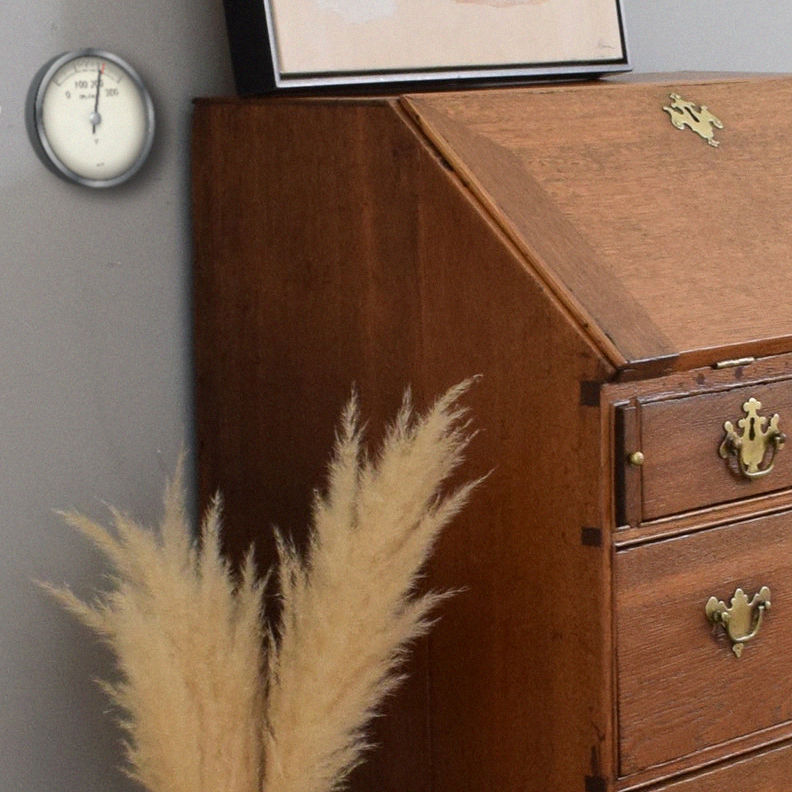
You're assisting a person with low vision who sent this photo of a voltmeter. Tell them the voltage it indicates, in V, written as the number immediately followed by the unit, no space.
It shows 200V
